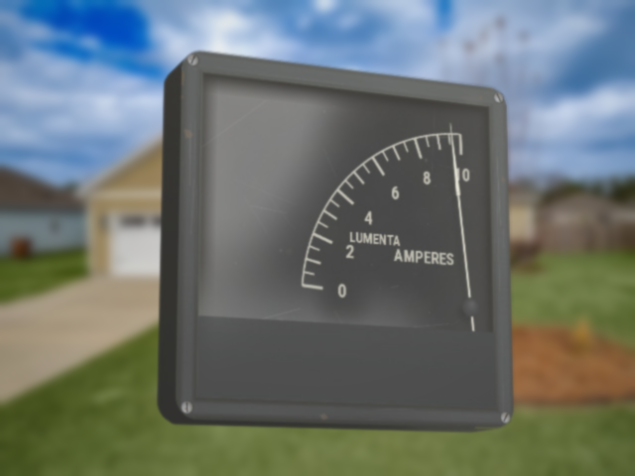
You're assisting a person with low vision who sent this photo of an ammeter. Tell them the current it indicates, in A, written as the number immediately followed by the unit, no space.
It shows 9.5A
